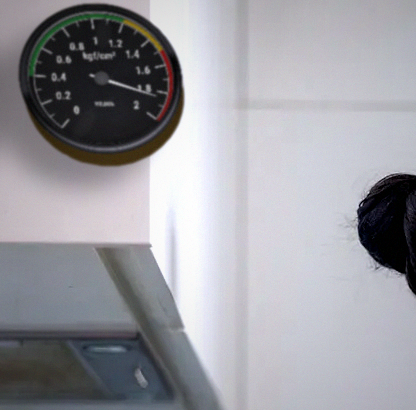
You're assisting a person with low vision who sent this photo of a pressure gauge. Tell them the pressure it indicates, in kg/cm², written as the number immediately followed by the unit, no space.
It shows 1.85kg/cm²
